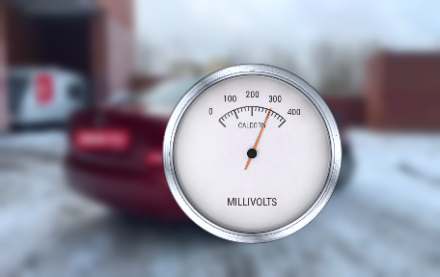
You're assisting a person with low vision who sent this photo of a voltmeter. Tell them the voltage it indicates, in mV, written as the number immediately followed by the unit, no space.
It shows 300mV
